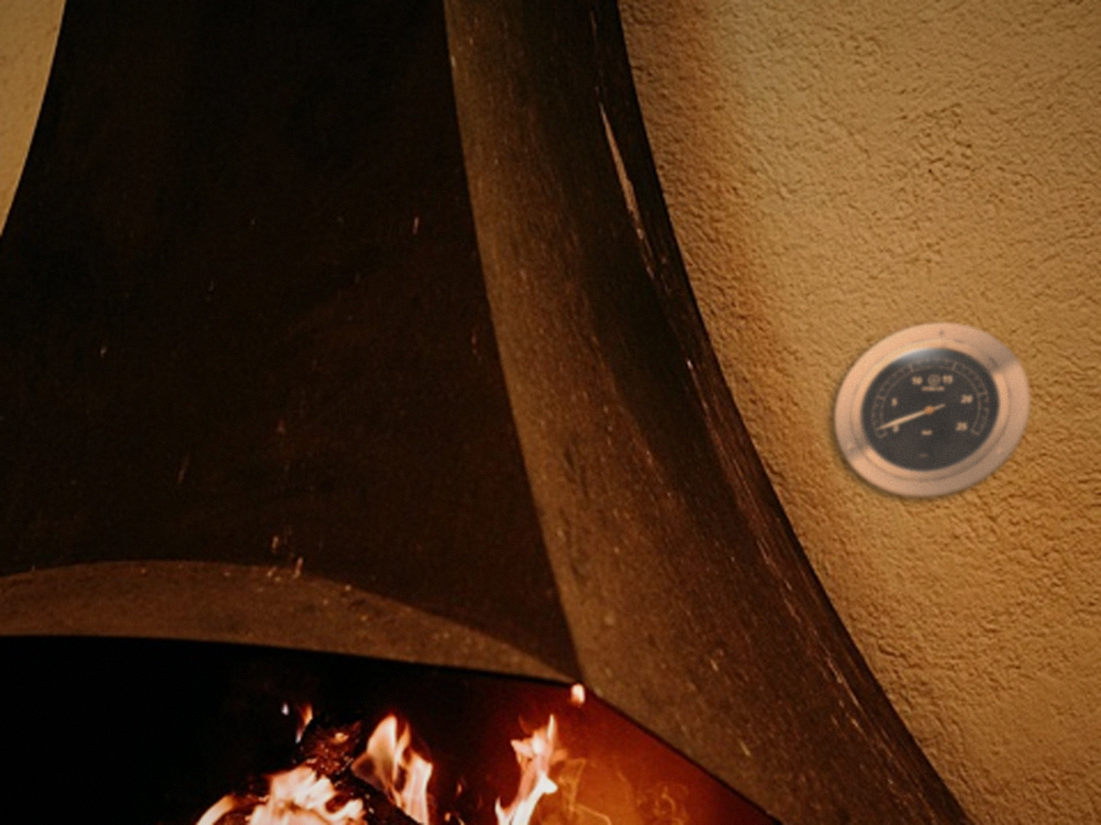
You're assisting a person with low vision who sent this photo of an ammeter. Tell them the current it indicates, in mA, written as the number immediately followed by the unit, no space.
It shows 1mA
